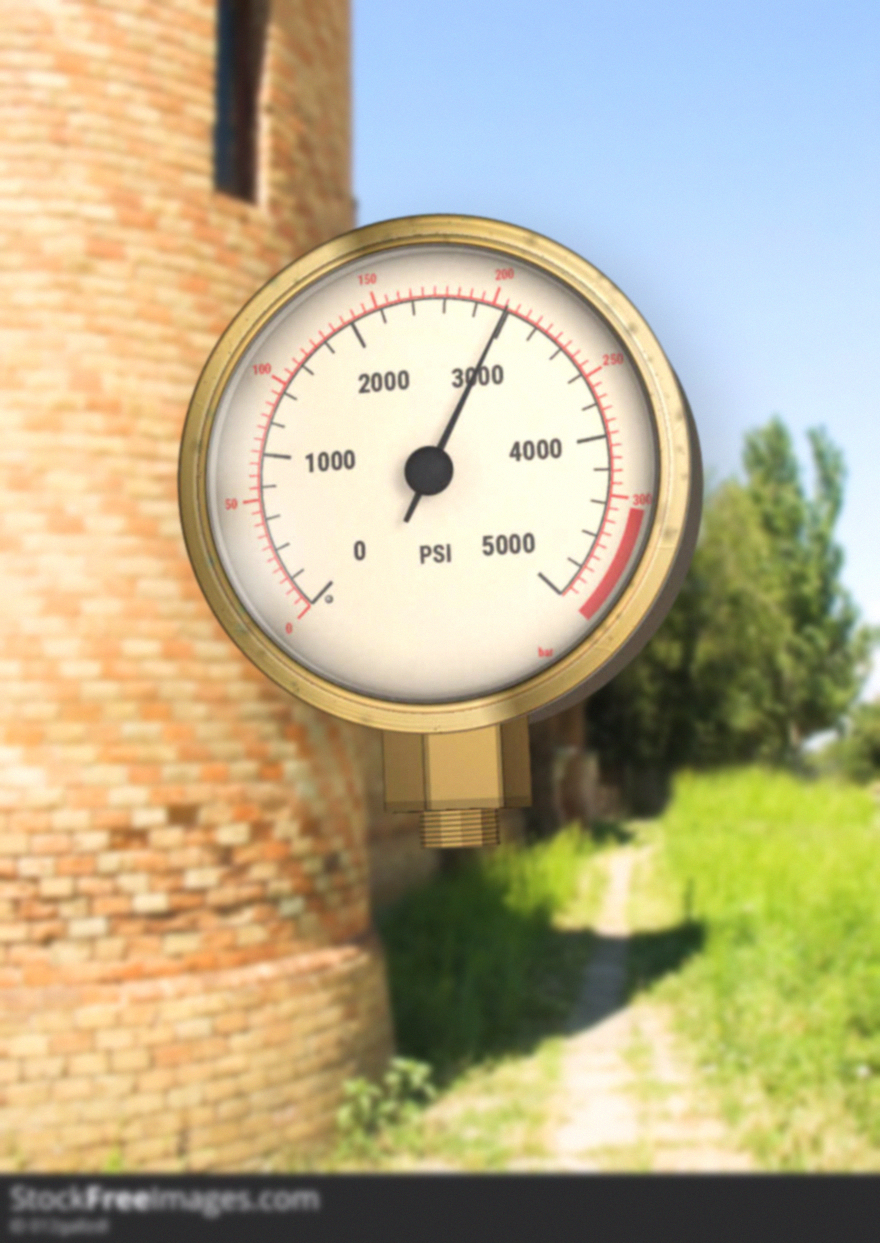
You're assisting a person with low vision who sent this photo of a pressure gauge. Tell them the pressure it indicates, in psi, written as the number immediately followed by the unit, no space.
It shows 3000psi
